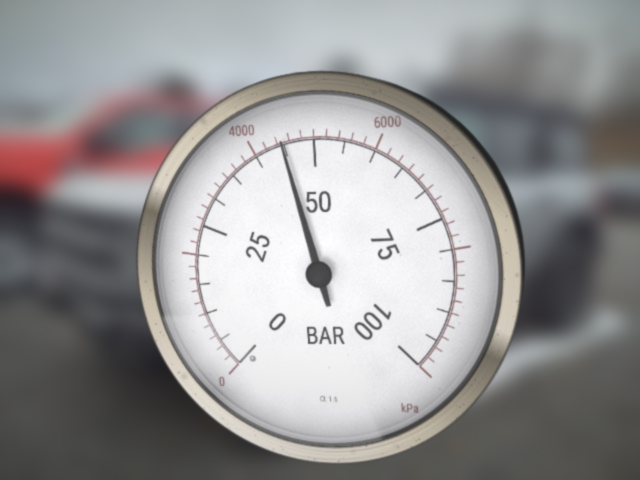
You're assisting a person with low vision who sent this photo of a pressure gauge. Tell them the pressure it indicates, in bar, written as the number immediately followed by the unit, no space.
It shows 45bar
